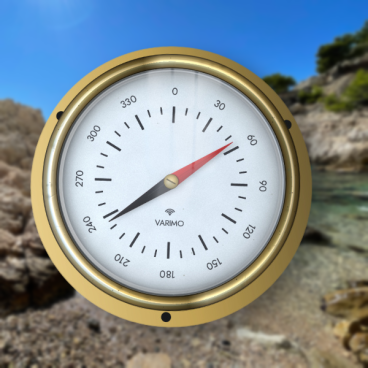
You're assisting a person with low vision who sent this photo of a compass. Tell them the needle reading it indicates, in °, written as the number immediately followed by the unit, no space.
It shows 55°
